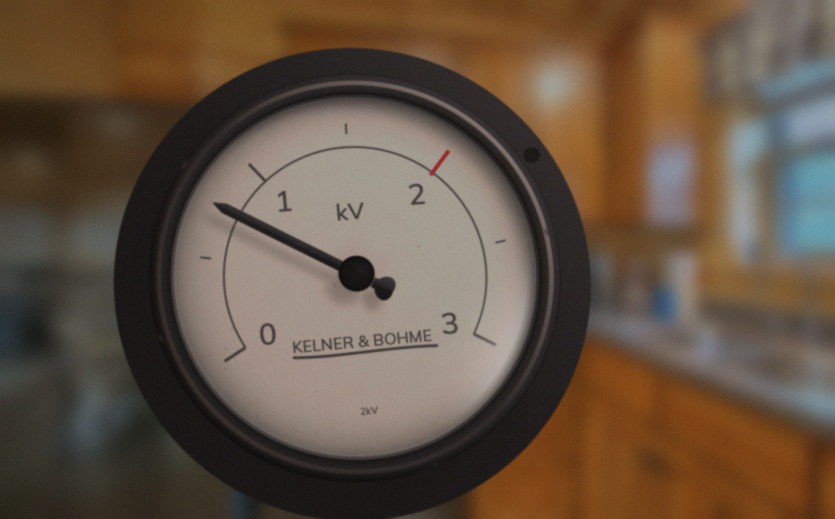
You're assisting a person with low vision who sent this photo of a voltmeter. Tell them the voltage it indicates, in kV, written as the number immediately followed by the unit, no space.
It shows 0.75kV
